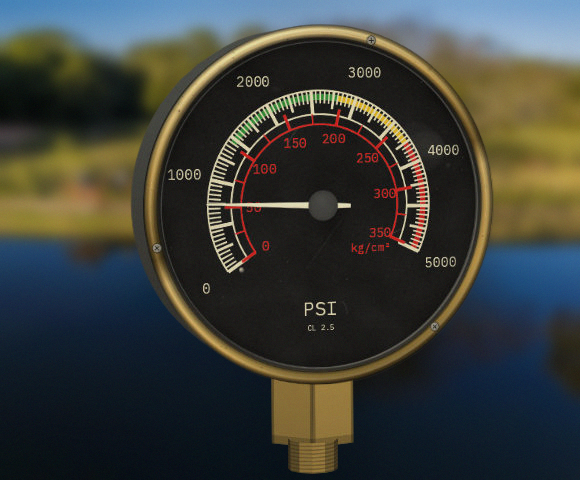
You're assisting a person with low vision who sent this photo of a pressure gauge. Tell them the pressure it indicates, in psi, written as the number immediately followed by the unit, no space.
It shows 750psi
